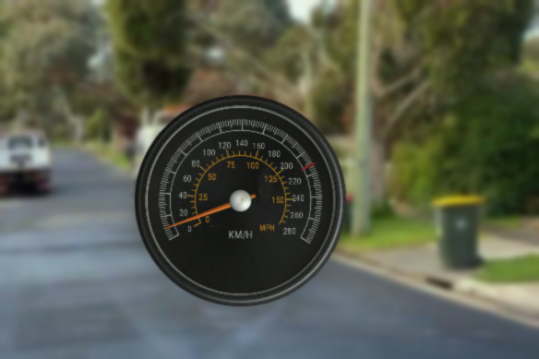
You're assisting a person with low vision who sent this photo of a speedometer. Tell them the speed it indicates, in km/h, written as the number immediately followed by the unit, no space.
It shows 10km/h
